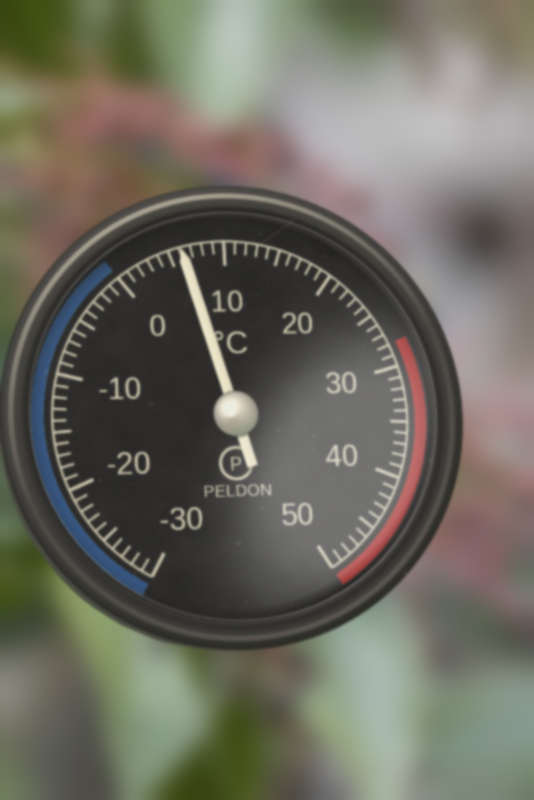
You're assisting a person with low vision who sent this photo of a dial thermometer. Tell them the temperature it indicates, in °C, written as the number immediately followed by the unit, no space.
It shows 6°C
